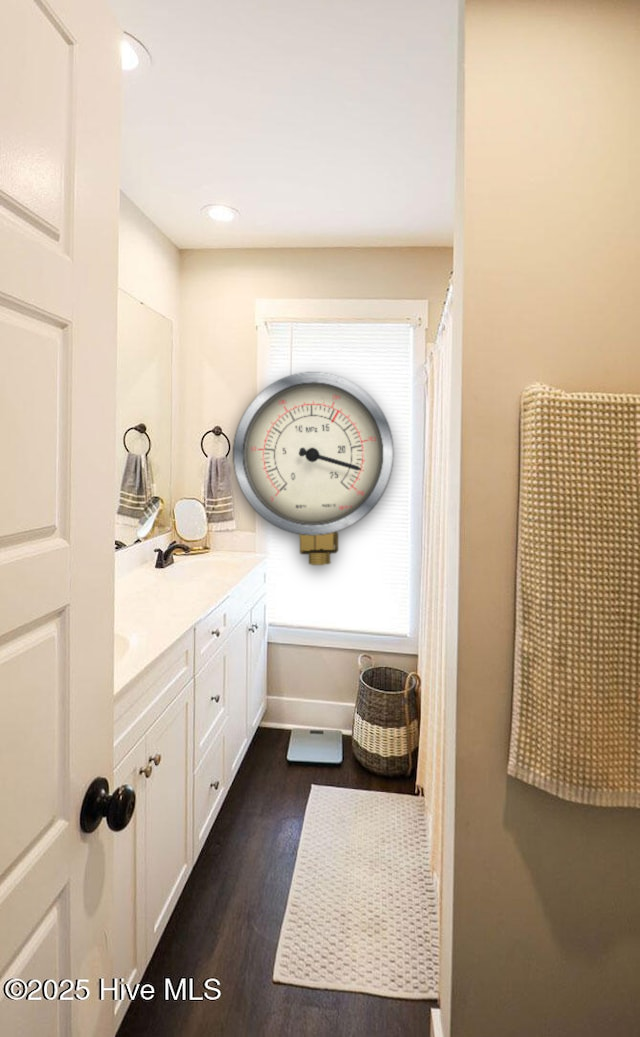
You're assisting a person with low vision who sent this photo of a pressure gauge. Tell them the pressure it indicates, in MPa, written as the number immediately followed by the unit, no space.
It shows 22.5MPa
